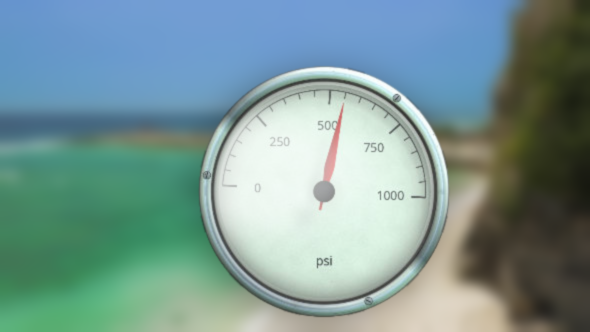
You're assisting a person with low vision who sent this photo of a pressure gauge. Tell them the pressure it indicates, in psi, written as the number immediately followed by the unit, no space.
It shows 550psi
